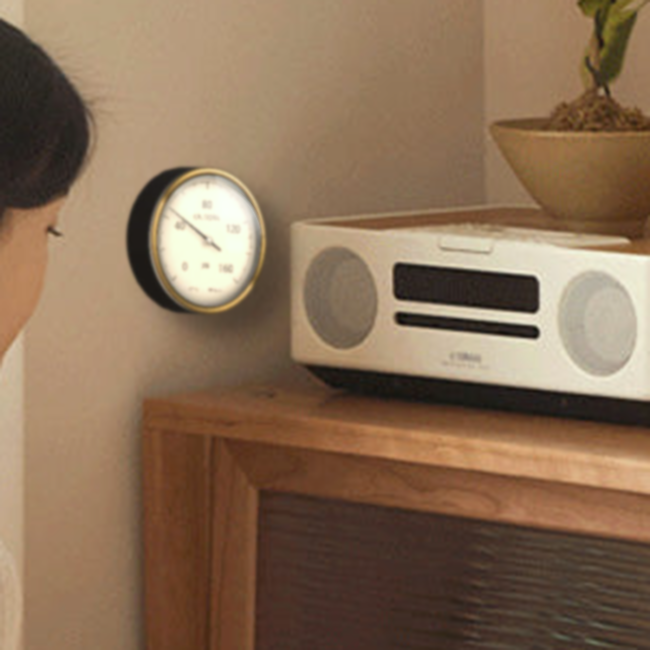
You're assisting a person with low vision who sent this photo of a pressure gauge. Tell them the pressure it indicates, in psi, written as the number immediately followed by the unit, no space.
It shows 45psi
